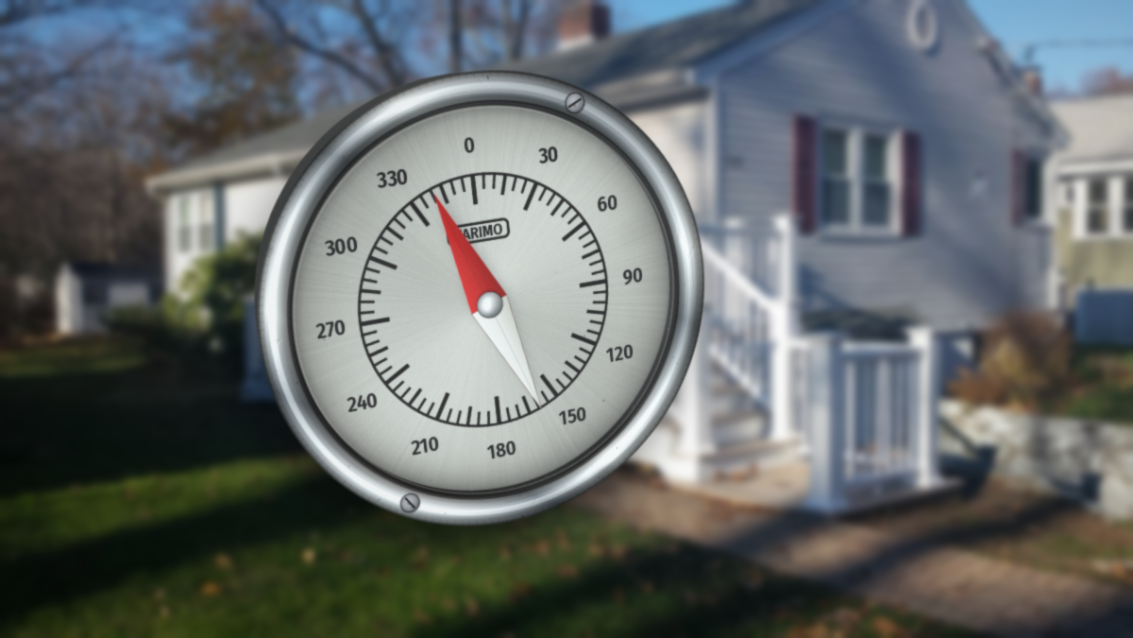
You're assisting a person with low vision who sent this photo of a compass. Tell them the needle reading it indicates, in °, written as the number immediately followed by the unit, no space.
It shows 340°
